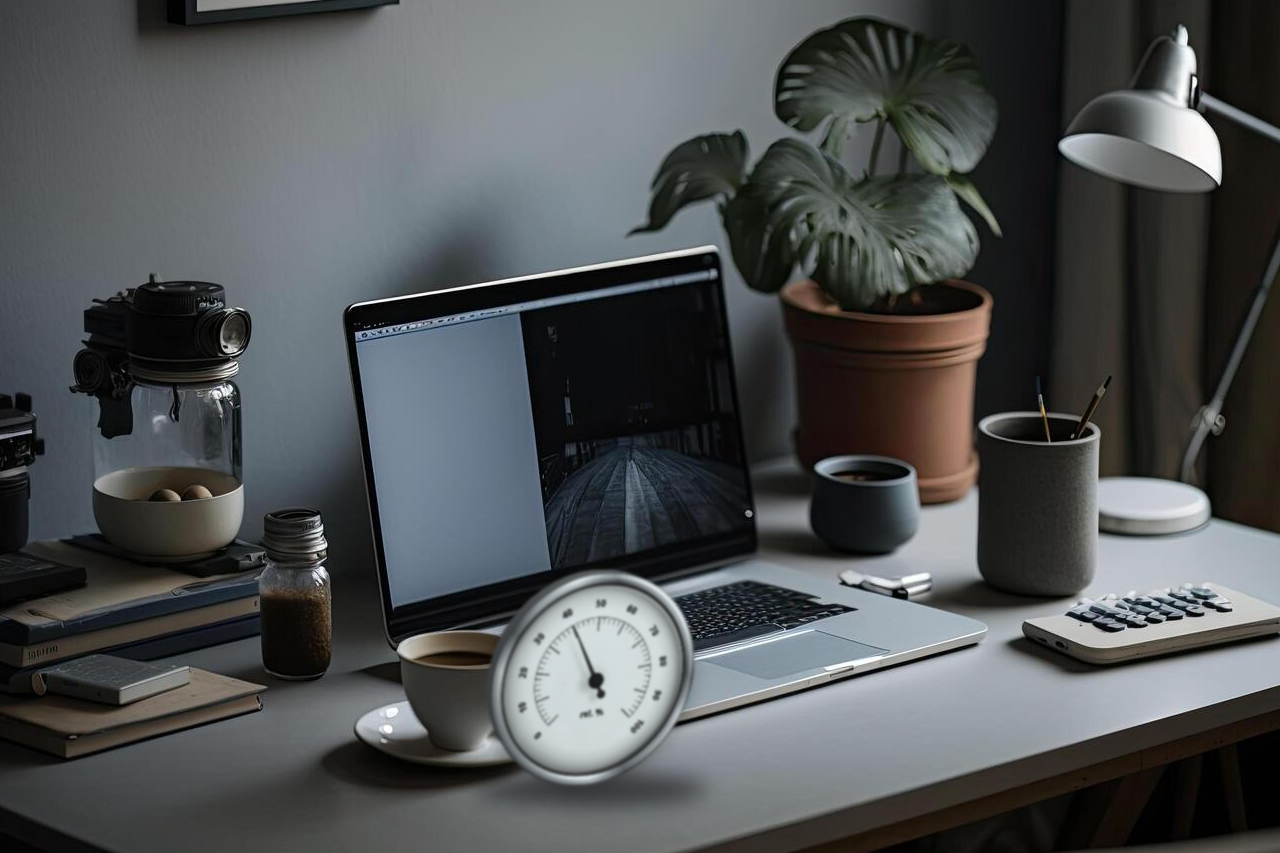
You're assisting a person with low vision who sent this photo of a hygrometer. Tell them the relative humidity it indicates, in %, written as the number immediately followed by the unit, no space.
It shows 40%
